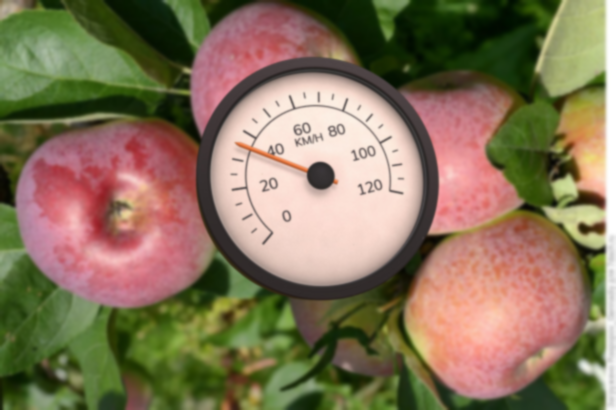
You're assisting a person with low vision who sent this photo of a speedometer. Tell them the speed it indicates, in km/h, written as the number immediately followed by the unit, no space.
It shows 35km/h
